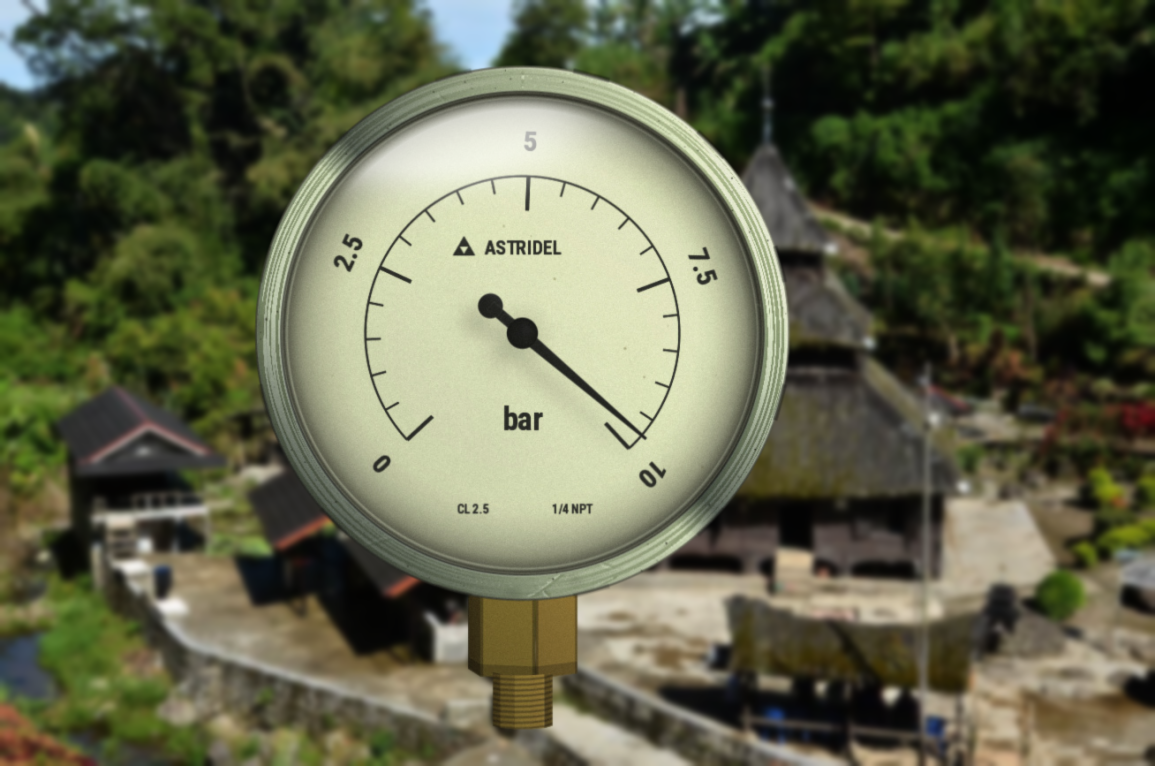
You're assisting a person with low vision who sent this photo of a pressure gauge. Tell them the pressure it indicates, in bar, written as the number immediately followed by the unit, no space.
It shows 9.75bar
